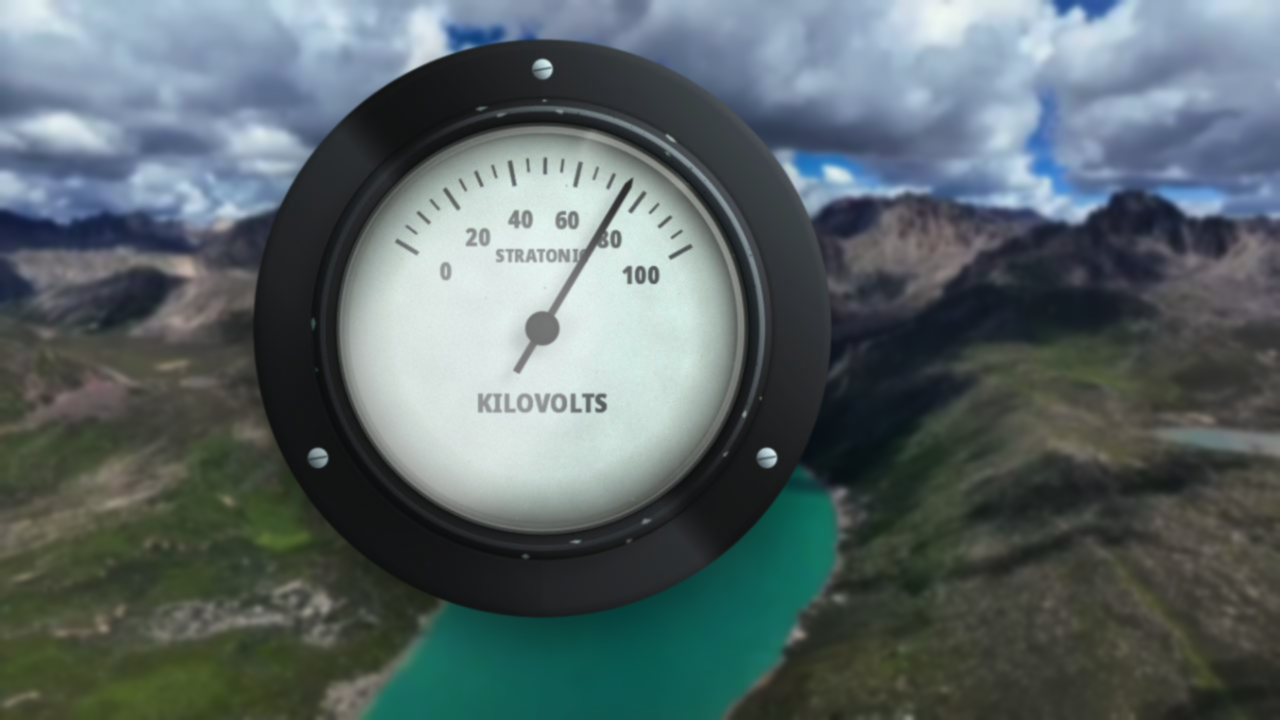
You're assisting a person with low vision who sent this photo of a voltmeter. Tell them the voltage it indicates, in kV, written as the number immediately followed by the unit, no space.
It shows 75kV
